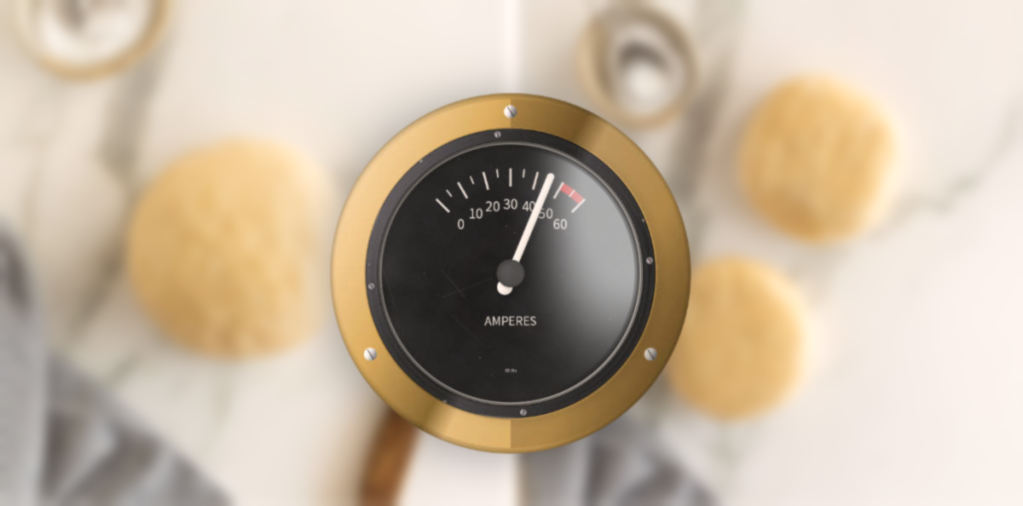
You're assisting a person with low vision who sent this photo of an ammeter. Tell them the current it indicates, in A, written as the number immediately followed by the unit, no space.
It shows 45A
